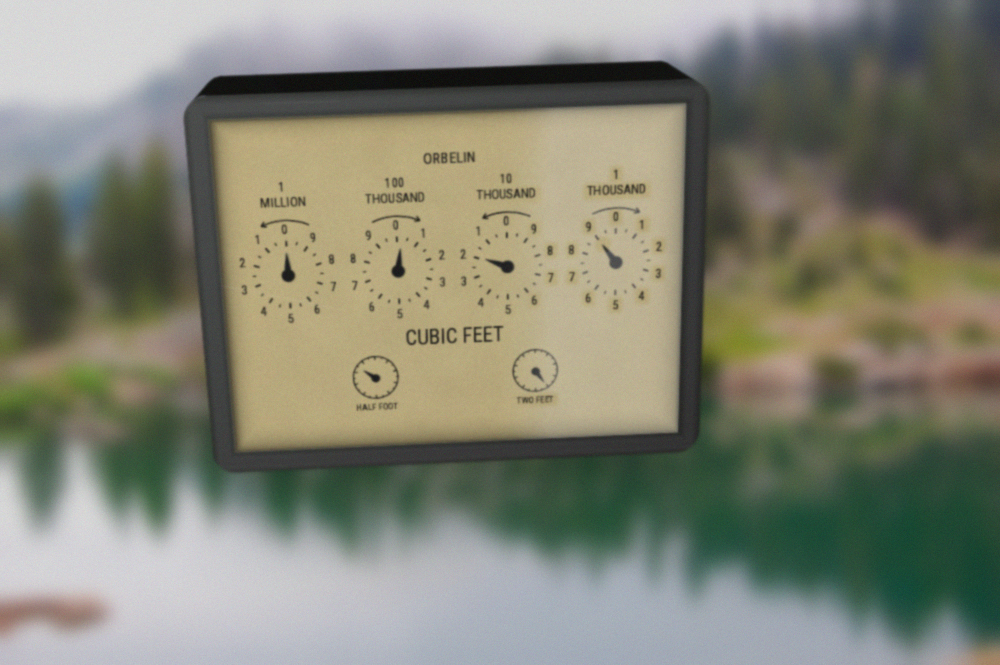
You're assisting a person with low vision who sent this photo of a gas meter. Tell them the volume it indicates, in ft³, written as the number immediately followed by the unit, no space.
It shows 1900ft³
